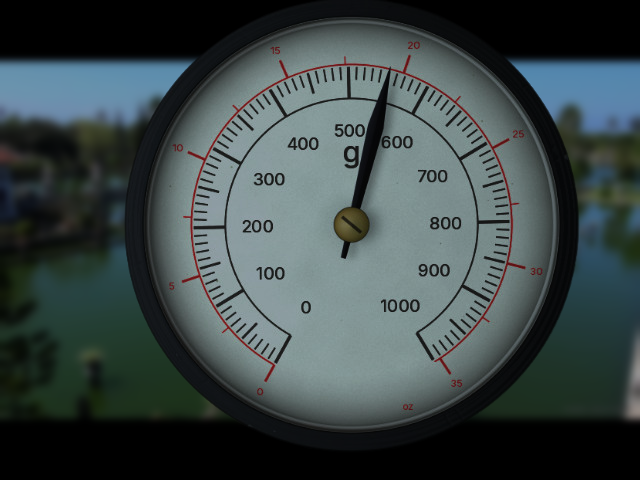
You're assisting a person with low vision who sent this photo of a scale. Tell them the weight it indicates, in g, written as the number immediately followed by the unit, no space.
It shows 550g
